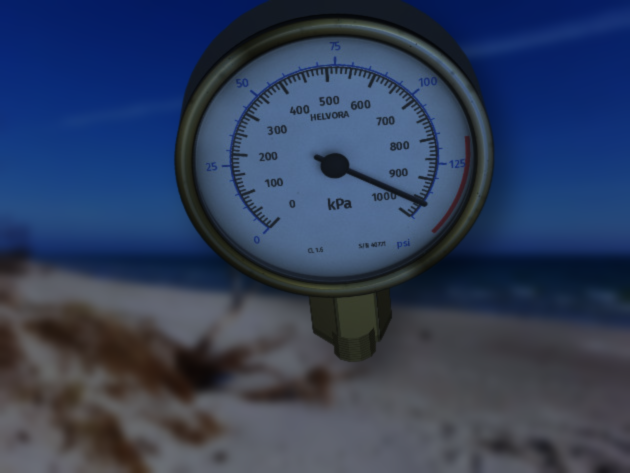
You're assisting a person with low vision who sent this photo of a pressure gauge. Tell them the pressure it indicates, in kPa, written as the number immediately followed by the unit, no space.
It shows 950kPa
